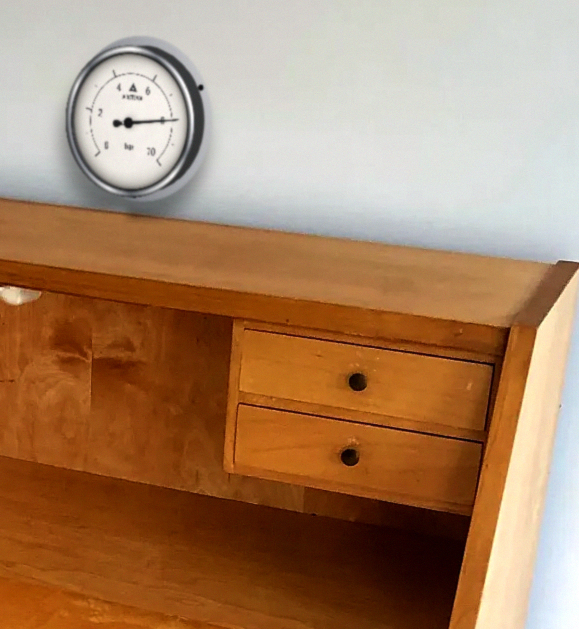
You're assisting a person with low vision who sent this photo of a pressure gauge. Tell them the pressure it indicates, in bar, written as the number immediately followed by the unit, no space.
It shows 8bar
